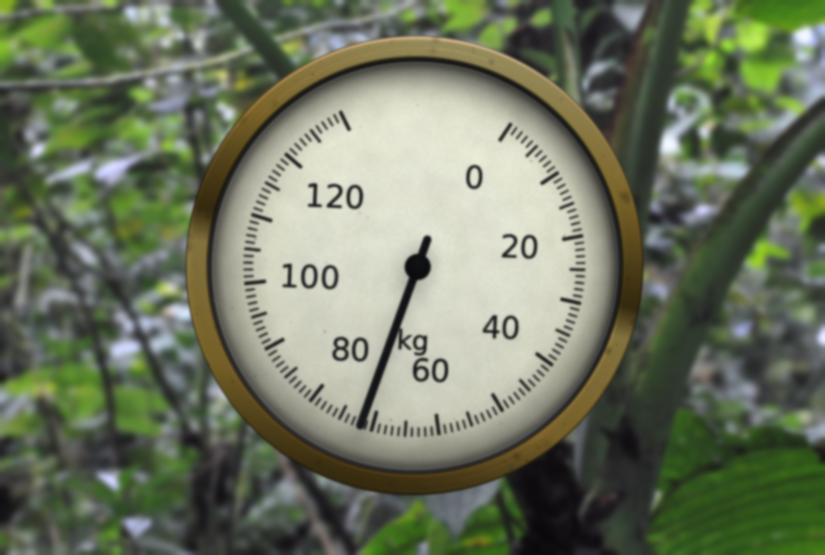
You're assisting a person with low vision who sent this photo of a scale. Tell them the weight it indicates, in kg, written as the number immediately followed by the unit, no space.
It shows 72kg
